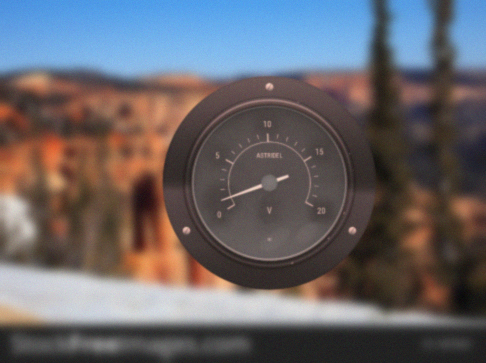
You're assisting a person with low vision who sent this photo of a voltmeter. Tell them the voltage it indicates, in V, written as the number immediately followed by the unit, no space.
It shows 1V
